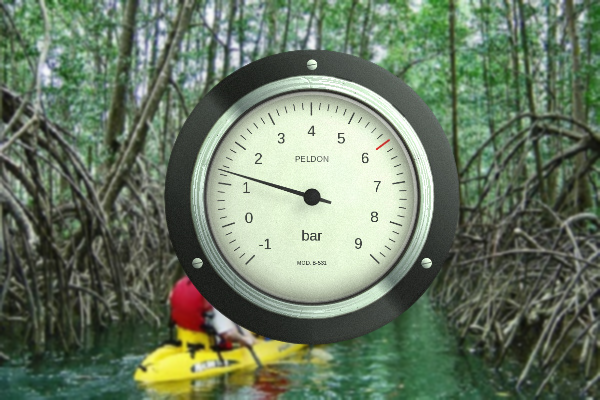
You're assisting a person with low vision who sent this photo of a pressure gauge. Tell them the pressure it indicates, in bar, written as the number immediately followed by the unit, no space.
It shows 1.3bar
